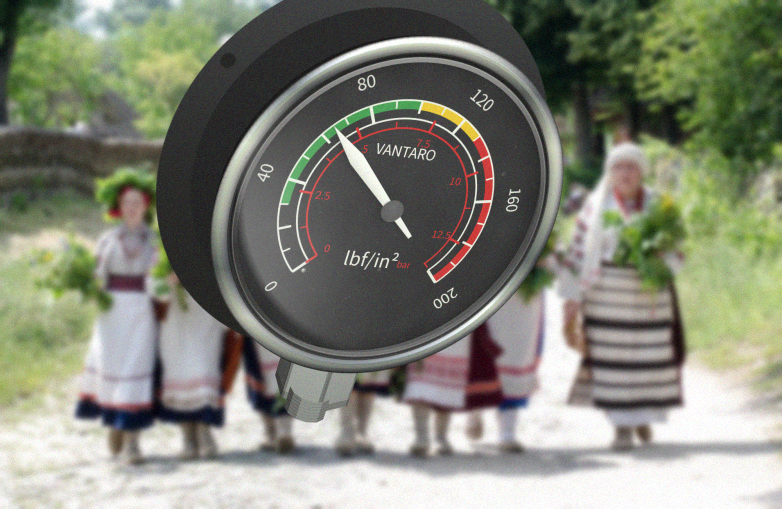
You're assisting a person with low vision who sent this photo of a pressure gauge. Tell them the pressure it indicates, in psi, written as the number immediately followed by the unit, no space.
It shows 65psi
